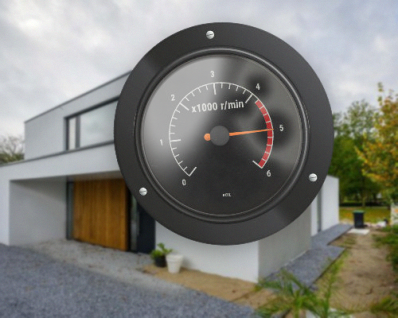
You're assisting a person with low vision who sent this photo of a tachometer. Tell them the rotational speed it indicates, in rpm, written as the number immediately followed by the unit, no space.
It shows 5000rpm
